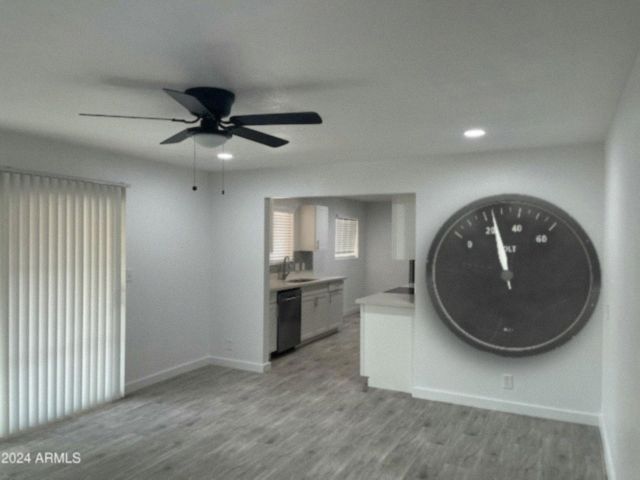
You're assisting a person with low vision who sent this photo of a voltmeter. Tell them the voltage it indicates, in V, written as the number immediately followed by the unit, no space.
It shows 25V
